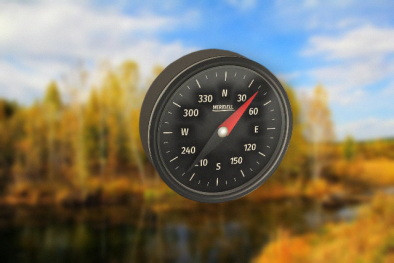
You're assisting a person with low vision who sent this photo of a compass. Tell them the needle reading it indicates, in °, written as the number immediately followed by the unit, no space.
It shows 40°
